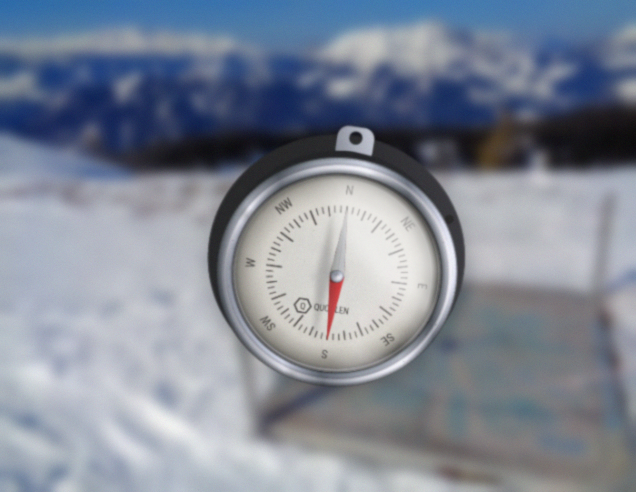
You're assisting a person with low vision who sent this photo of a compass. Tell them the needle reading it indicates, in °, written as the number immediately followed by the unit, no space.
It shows 180°
